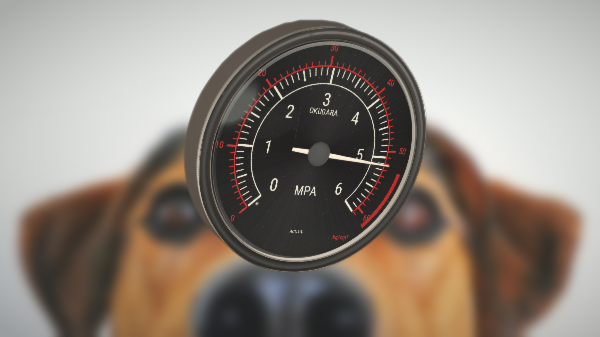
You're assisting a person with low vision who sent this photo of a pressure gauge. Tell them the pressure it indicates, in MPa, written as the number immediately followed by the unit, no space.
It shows 5.1MPa
